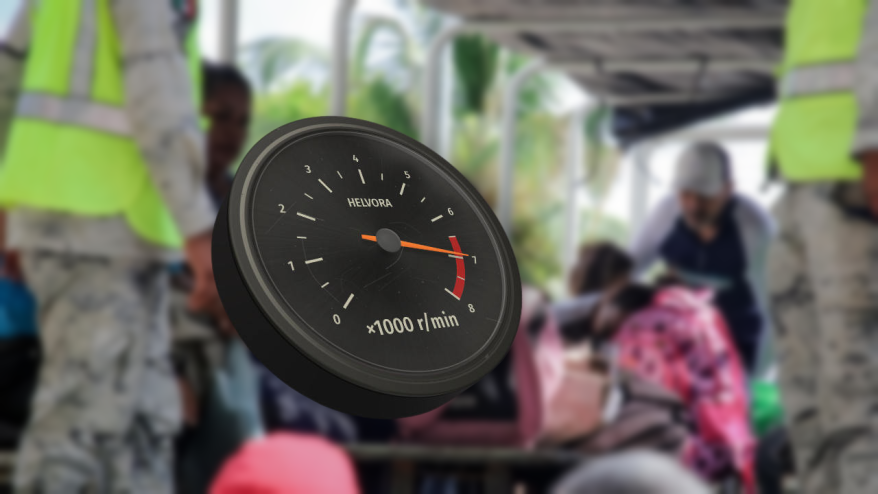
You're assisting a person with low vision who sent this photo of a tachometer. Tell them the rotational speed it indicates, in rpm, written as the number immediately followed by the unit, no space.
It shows 7000rpm
